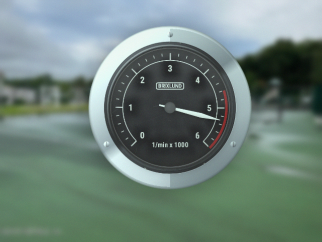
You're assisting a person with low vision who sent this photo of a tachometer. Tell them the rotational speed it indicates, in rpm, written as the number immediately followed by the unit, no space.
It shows 5300rpm
